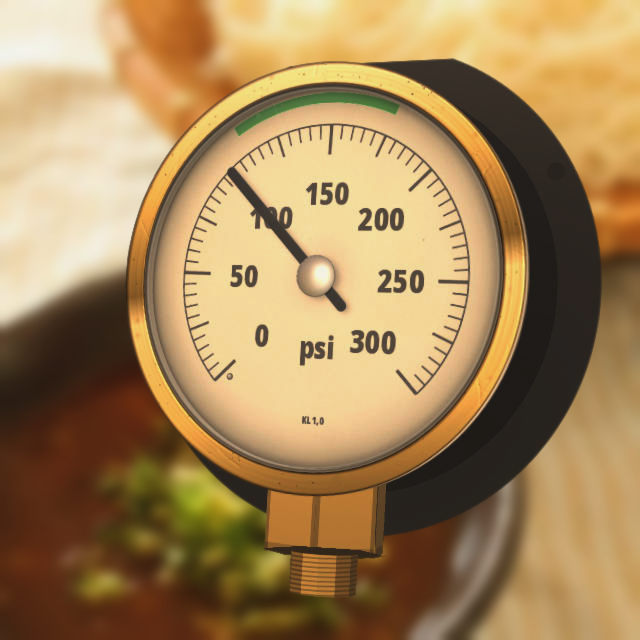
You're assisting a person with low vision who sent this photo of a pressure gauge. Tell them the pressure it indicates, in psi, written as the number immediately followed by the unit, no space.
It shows 100psi
